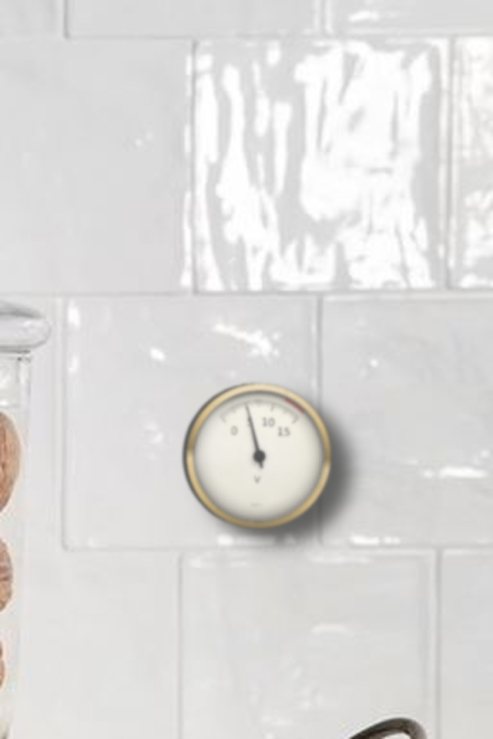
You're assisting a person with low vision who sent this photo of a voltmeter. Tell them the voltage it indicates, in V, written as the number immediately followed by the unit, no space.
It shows 5V
